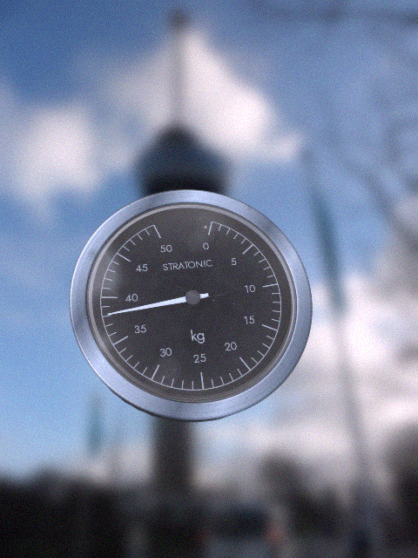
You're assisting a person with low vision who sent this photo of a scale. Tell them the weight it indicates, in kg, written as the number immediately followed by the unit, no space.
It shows 38kg
